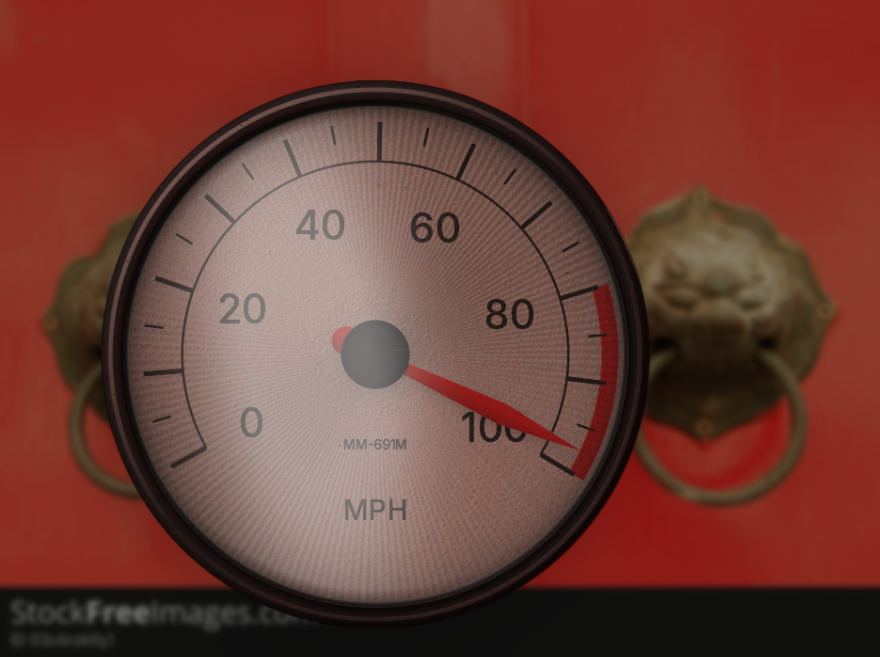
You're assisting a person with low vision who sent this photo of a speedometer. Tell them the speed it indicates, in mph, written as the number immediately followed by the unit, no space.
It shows 97.5mph
